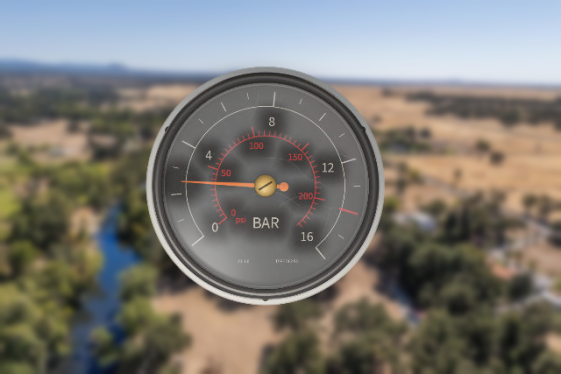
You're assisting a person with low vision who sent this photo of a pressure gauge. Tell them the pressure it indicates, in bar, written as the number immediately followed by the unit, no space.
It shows 2.5bar
